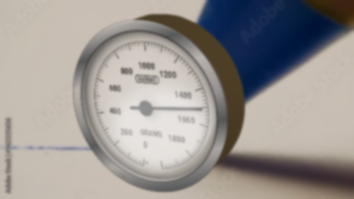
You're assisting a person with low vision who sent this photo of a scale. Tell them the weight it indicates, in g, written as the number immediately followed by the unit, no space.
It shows 1500g
